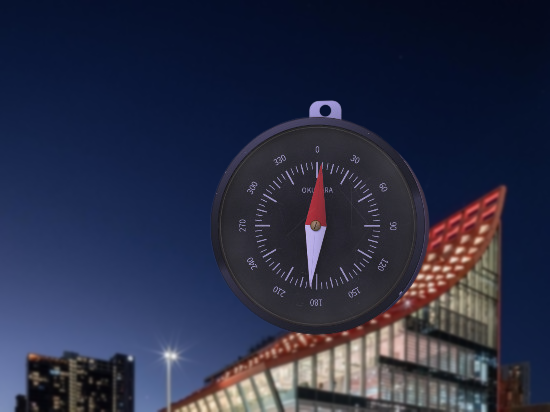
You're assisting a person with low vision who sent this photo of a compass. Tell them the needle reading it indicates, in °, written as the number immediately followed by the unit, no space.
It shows 5°
